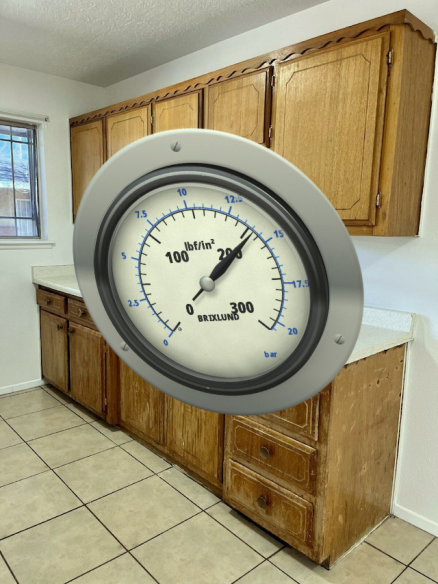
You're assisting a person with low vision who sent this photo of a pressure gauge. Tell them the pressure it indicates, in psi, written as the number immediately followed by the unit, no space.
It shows 205psi
